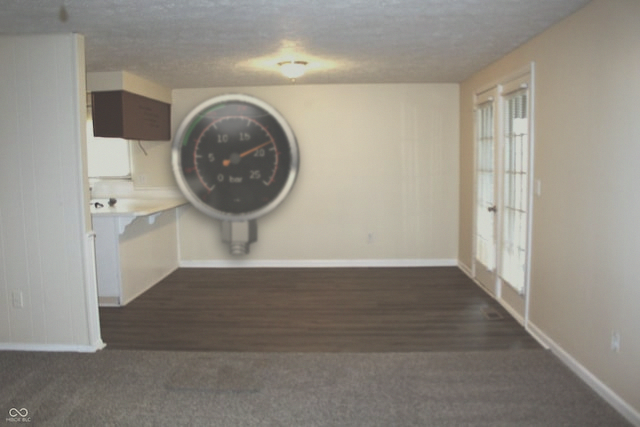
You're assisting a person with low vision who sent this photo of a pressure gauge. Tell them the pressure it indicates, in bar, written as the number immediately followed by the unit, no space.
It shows 19bar
